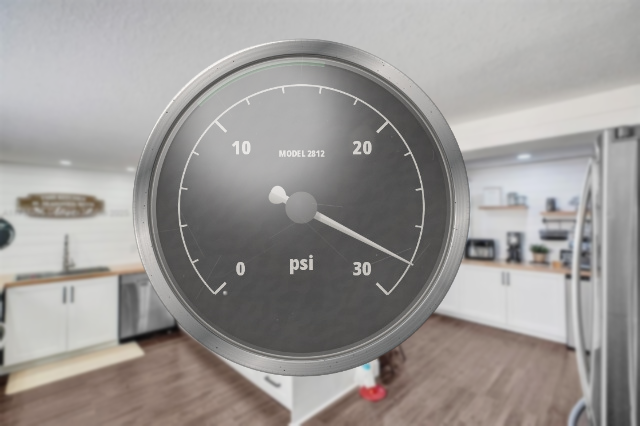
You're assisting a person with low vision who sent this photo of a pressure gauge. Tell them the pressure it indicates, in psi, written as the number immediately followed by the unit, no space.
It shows 28psi
